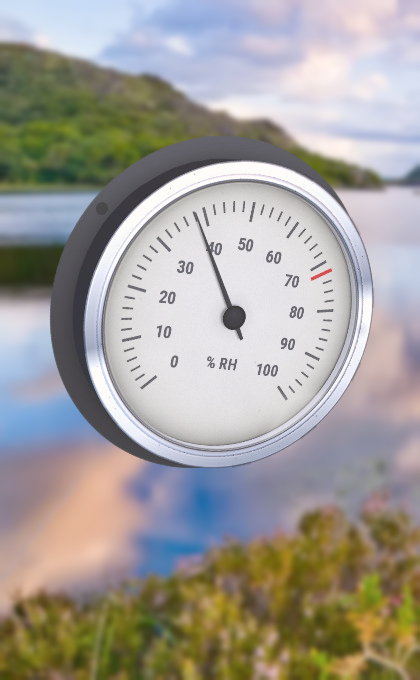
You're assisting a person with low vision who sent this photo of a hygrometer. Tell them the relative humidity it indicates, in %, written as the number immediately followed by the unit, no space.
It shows 38%
